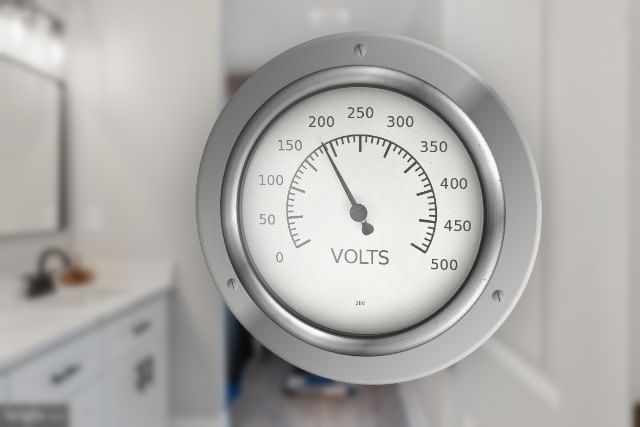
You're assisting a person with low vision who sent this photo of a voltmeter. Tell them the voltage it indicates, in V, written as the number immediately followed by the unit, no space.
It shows 190V
